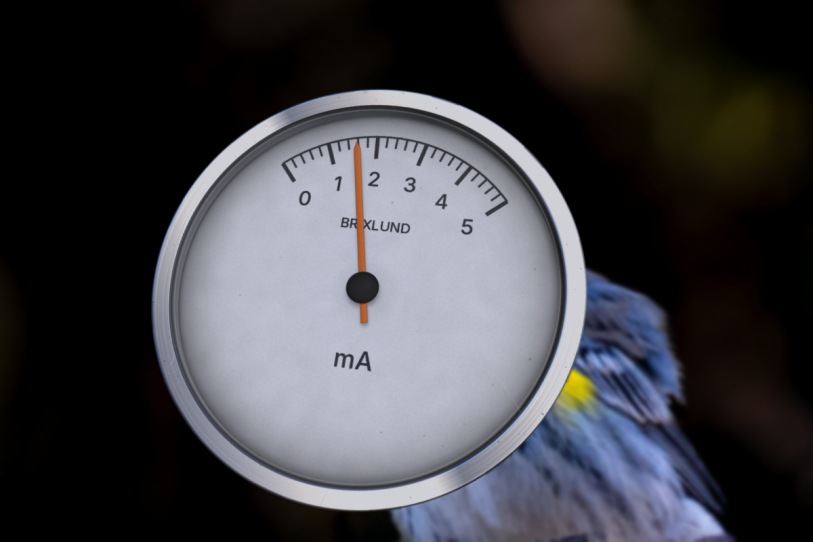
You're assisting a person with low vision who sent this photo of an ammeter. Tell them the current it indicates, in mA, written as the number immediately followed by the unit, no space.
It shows 1.6mA
